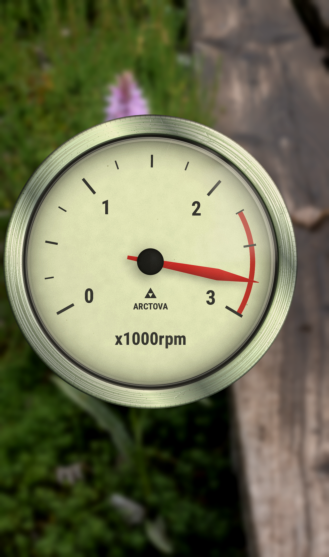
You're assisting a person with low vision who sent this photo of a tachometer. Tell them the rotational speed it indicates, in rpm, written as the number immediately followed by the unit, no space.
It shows 2750rpm
